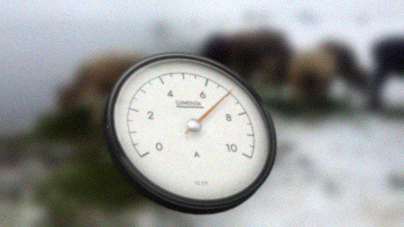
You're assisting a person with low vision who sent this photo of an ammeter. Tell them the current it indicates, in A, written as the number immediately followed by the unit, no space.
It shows 7A
